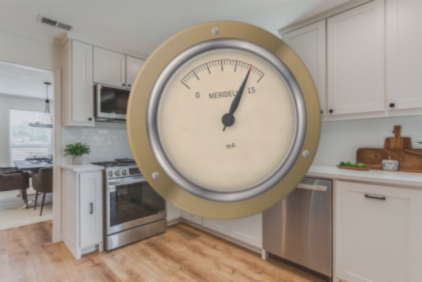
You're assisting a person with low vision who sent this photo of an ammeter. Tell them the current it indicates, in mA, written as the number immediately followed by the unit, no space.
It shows 12.5mA
